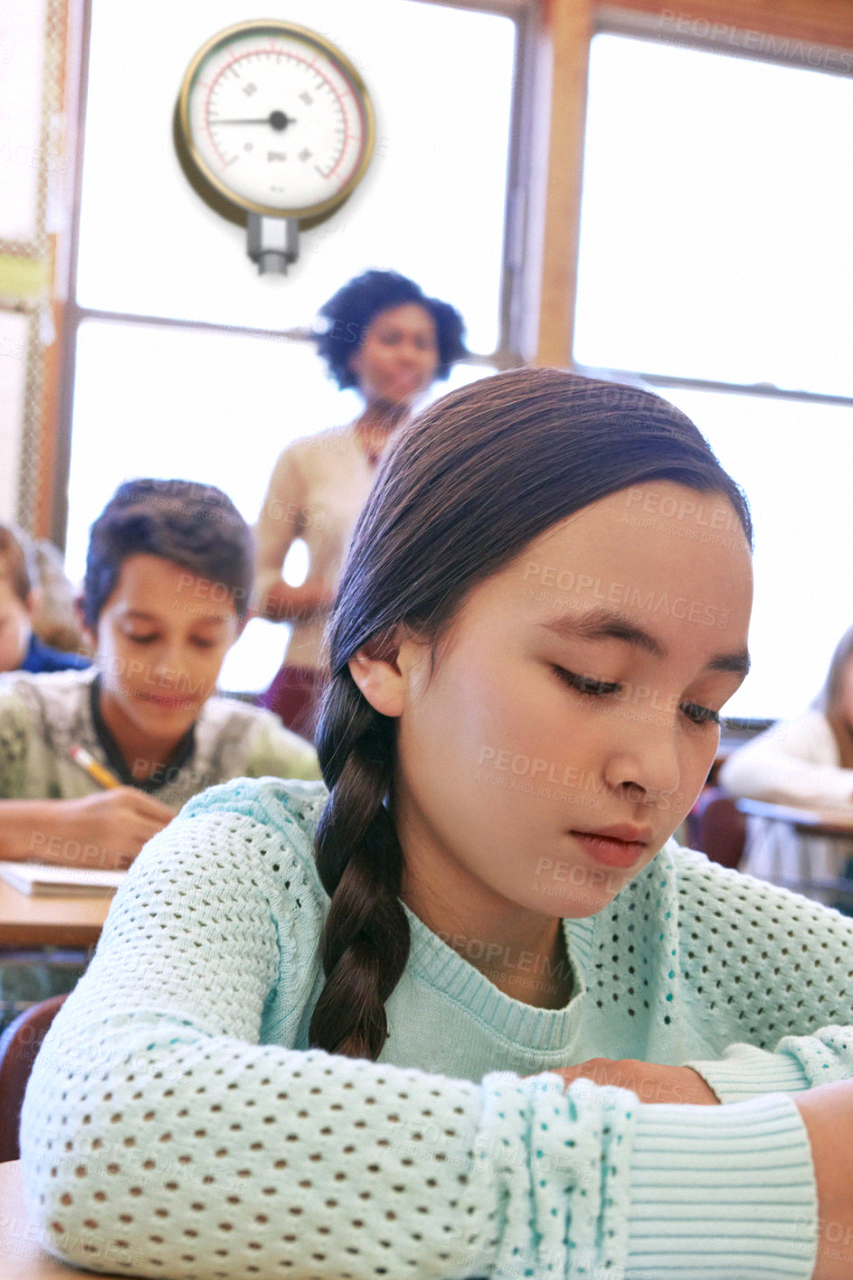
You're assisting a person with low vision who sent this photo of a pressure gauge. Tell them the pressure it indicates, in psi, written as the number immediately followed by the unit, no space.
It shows 4psi
